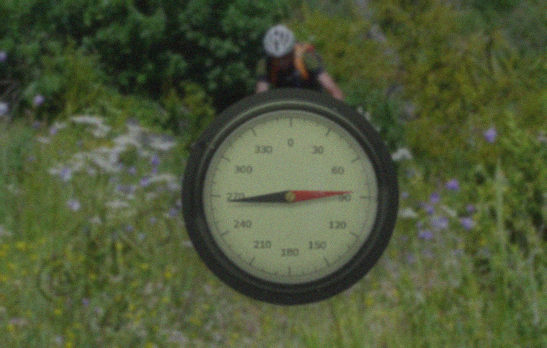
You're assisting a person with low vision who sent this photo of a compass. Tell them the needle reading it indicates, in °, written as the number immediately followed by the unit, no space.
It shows 85°
